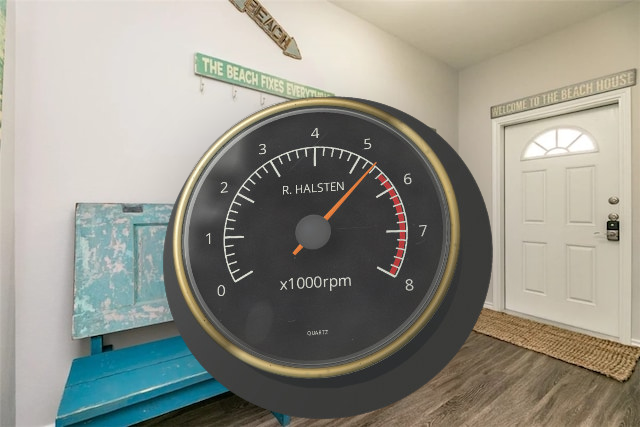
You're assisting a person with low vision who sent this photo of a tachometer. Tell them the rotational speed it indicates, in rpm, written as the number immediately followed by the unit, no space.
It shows 5400rpm
